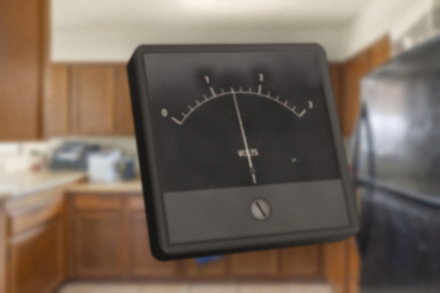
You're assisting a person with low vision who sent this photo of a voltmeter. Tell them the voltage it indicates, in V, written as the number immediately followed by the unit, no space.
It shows 1.4V
